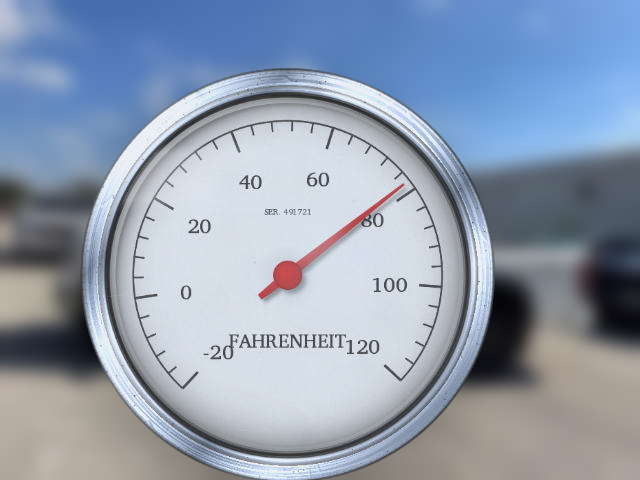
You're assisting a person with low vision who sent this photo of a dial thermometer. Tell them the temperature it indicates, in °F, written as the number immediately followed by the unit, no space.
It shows 78°F
